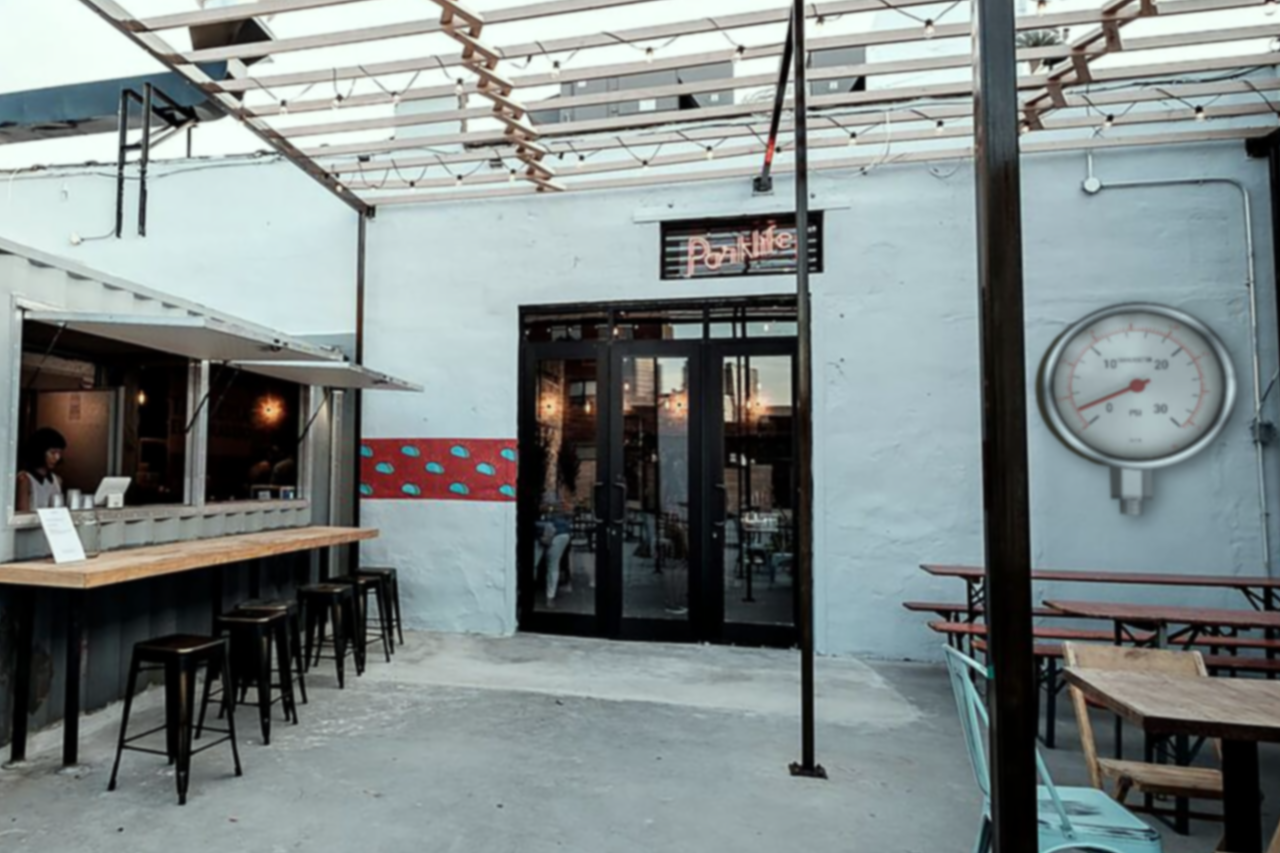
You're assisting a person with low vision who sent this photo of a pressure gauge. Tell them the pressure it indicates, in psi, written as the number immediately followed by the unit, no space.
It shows 2psi
